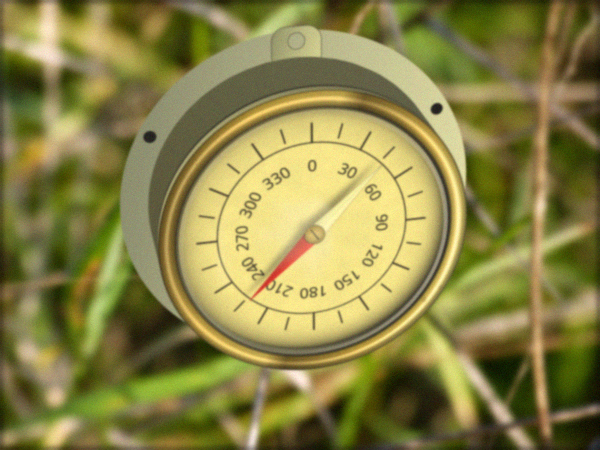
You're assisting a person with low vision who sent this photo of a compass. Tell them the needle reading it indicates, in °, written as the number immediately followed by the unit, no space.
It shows 225°
